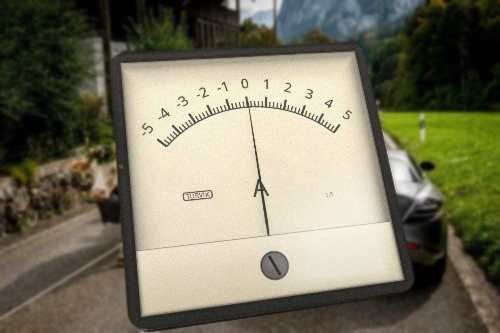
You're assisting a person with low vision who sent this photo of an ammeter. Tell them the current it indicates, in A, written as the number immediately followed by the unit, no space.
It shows 0A
